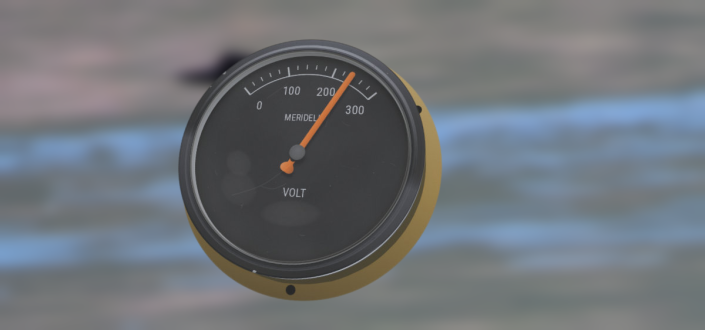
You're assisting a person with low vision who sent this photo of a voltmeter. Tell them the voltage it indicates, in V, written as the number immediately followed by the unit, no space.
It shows 240V
